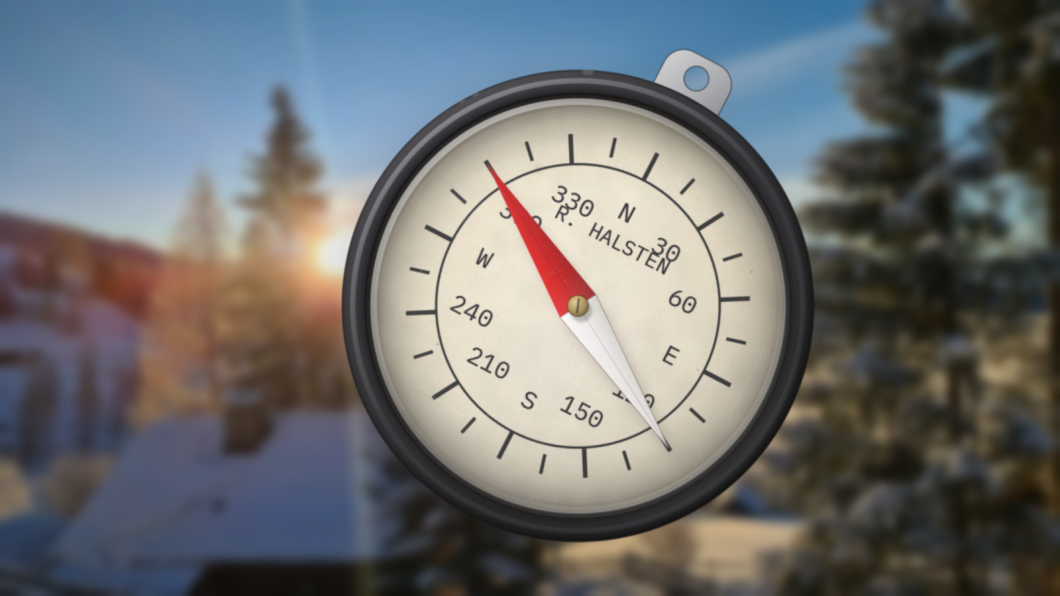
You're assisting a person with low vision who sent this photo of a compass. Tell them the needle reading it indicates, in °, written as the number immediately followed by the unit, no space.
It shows 300°
